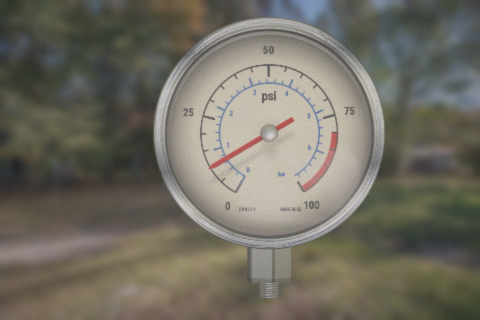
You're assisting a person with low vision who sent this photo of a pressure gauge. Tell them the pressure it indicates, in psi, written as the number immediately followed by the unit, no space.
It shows 10psi
